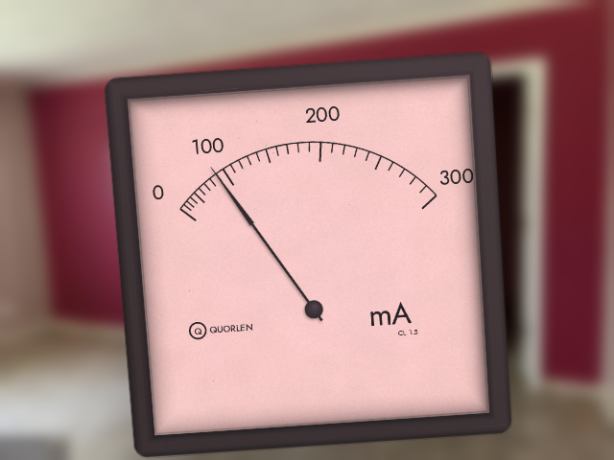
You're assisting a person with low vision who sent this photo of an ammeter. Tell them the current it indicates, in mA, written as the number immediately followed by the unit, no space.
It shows 90mA
